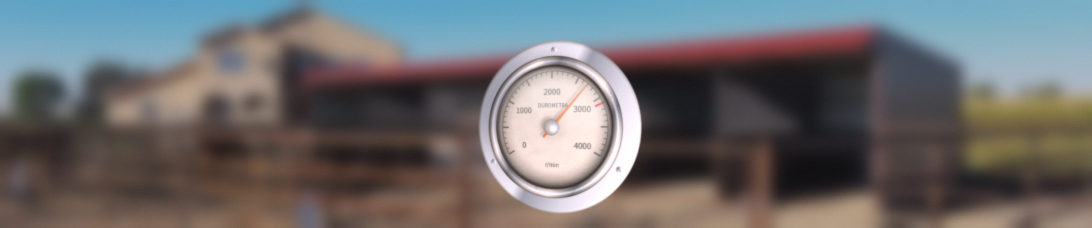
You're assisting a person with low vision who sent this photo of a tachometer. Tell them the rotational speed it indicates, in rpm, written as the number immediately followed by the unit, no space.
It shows 2700rpm
